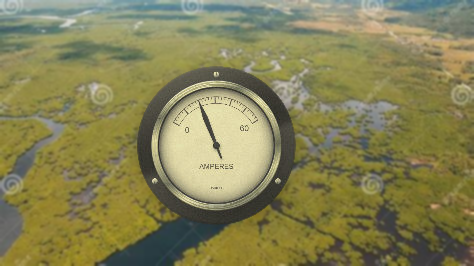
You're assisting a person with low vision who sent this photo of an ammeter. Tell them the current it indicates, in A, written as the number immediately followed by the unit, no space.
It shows 20A
